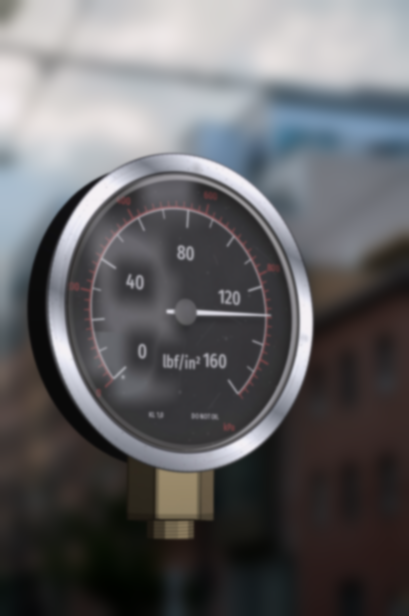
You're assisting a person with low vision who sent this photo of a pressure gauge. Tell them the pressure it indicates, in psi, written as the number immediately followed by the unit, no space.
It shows 130psi
